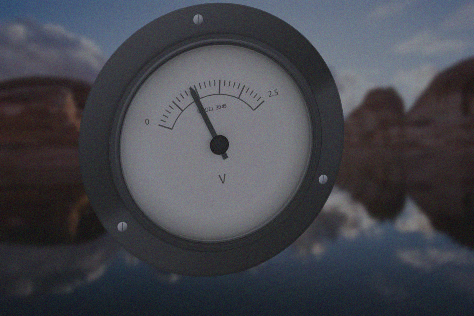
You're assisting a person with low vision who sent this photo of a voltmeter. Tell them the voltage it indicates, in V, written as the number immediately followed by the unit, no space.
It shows 0.9V
